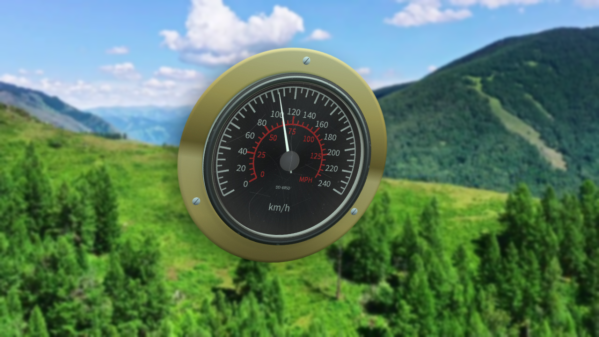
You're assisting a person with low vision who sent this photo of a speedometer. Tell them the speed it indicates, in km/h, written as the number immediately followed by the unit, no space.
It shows 105km/h
